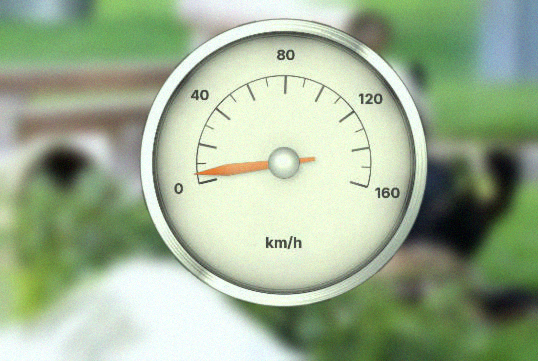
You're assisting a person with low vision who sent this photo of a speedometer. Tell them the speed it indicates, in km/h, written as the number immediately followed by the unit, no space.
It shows 5km/h
